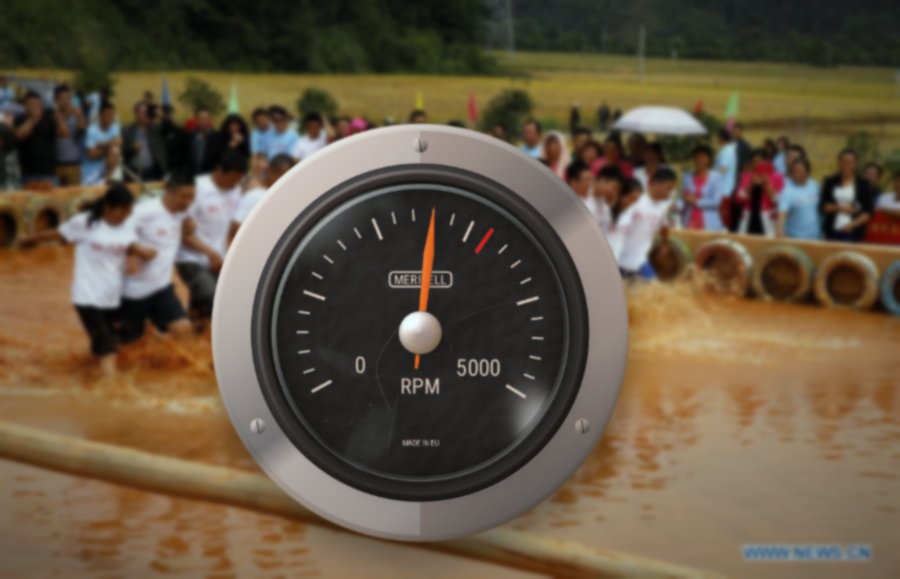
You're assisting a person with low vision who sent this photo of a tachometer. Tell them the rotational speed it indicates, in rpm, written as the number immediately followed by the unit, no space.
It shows 2600rpm
